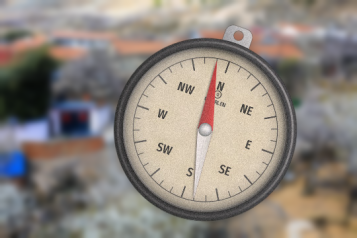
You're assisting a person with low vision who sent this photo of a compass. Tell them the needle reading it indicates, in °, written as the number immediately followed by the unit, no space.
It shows 350°
